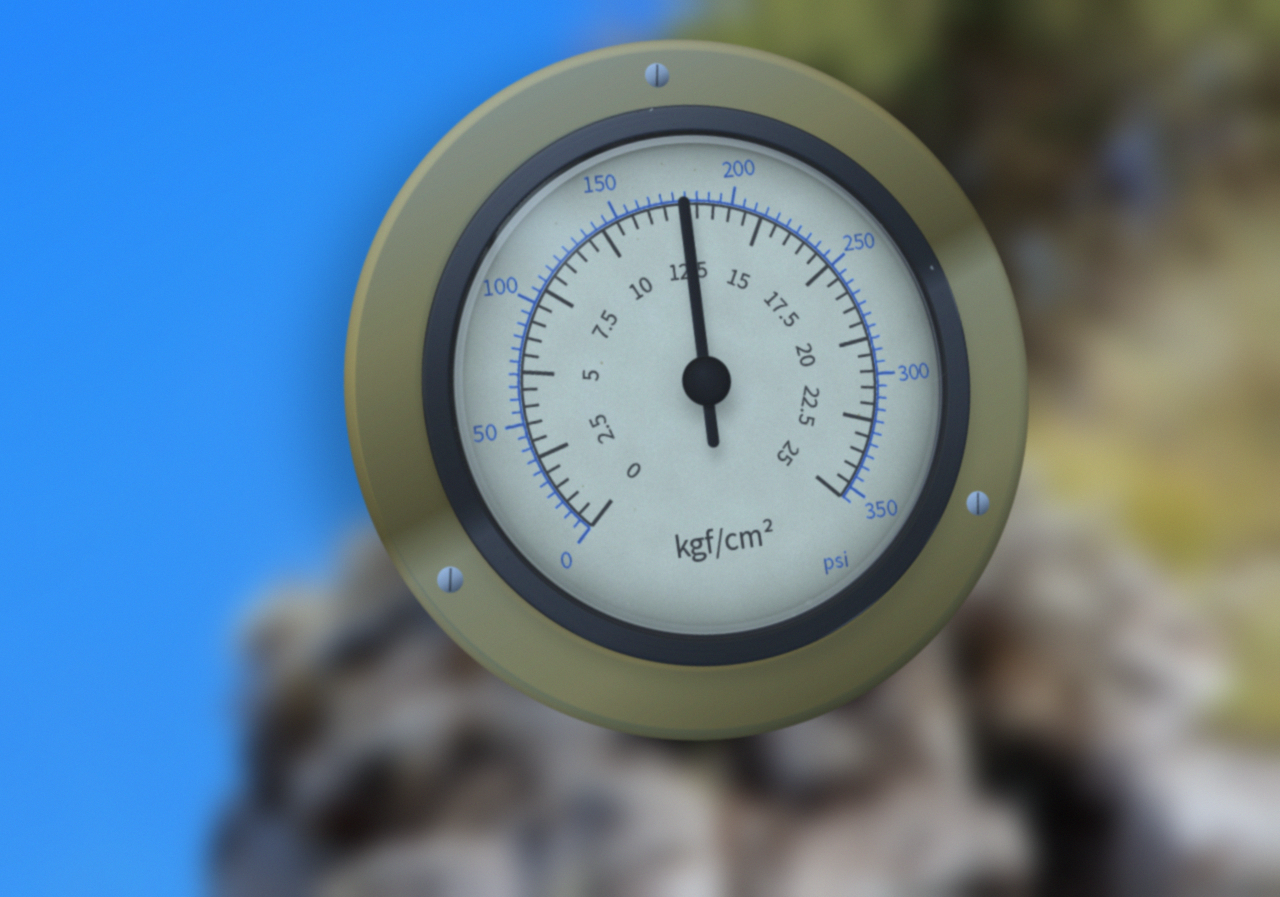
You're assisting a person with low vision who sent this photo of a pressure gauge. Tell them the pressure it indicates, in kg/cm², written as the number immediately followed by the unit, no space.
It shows 12.5kg/cm²
